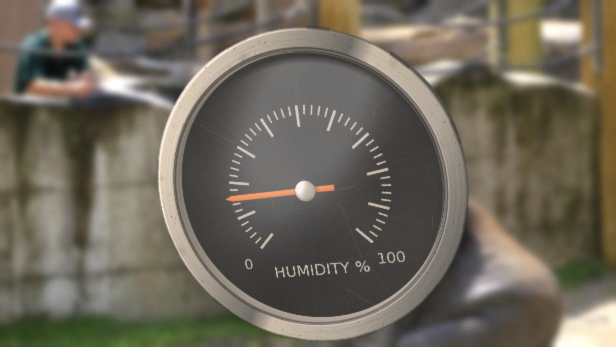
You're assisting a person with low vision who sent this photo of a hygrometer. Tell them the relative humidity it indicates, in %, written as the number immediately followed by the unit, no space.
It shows 16%
